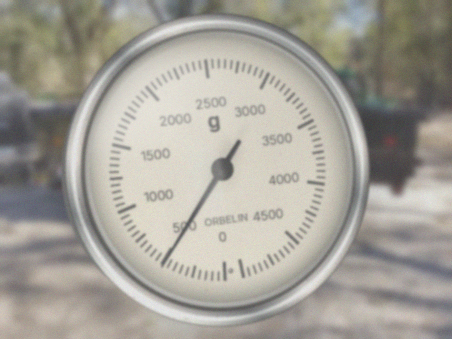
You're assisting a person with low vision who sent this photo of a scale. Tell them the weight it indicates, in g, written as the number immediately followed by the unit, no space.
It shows 500g
